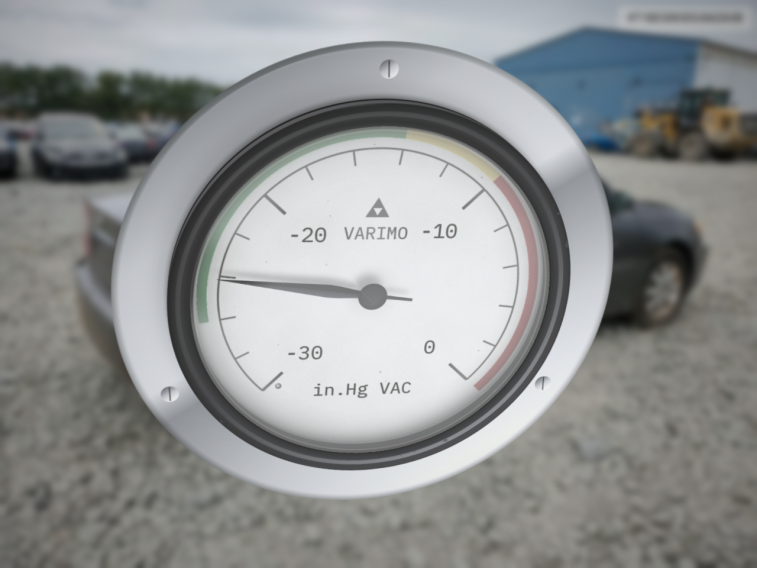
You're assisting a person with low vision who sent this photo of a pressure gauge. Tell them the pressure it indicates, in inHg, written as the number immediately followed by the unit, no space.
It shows -24inHg
